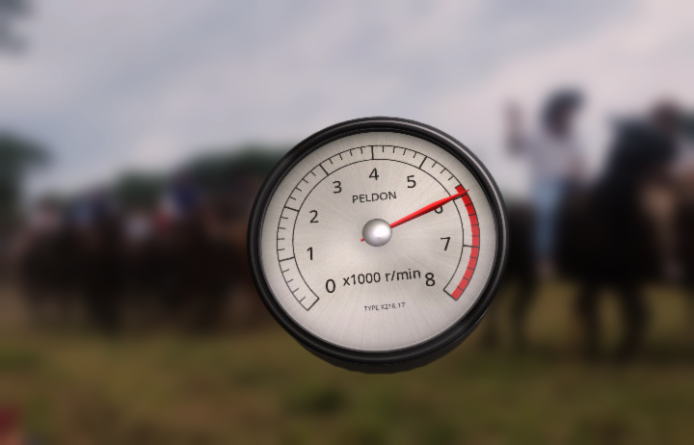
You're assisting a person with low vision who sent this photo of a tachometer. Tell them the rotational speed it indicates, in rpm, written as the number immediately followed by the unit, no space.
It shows 6000rpm
